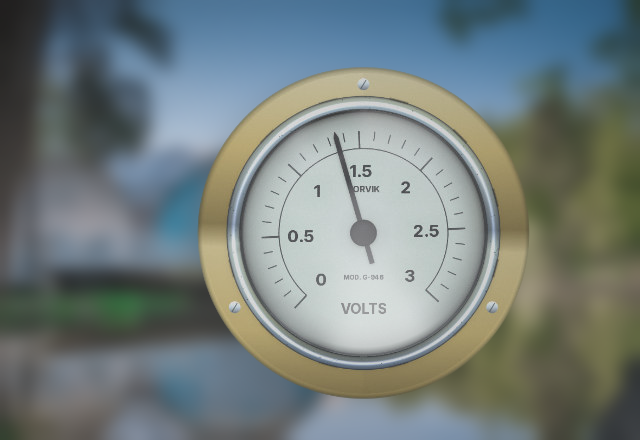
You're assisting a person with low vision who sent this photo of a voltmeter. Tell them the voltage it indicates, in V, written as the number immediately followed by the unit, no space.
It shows 1.35V
